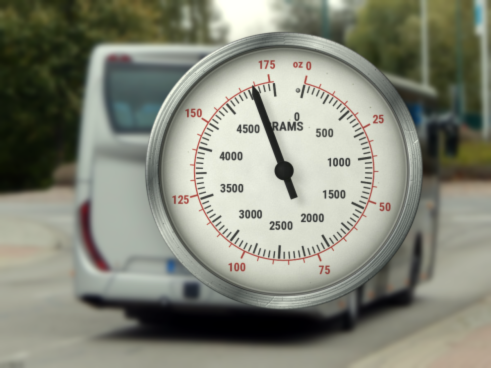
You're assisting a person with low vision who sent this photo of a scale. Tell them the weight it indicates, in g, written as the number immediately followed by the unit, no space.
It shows 4800g
